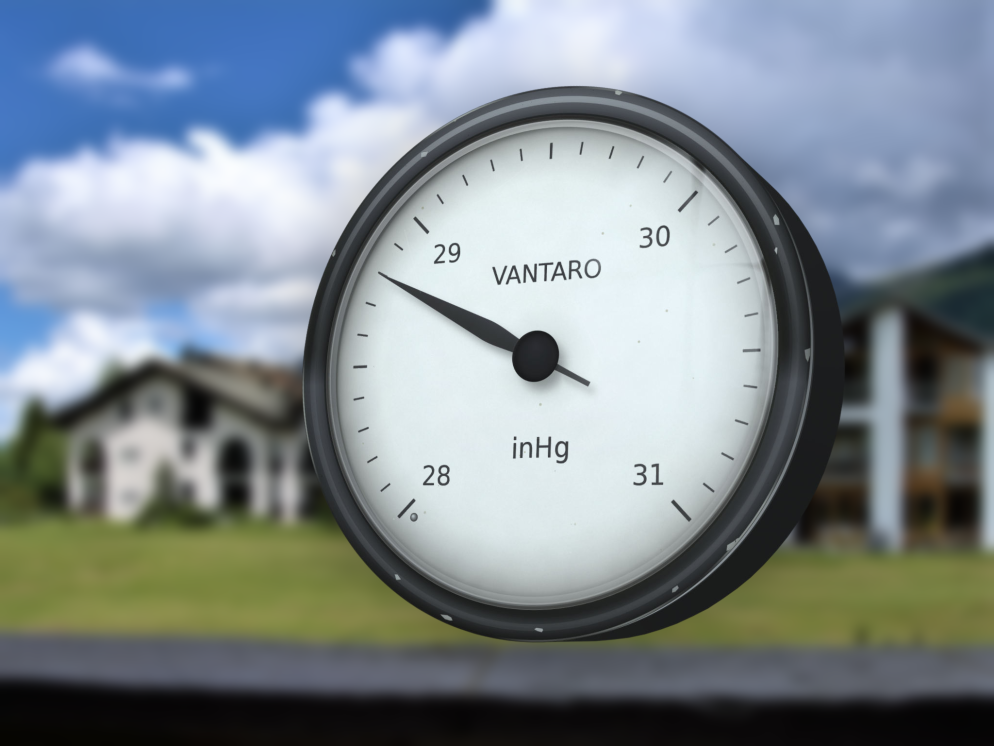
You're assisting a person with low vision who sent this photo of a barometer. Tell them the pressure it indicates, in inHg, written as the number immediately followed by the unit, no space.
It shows 28.8inHg
